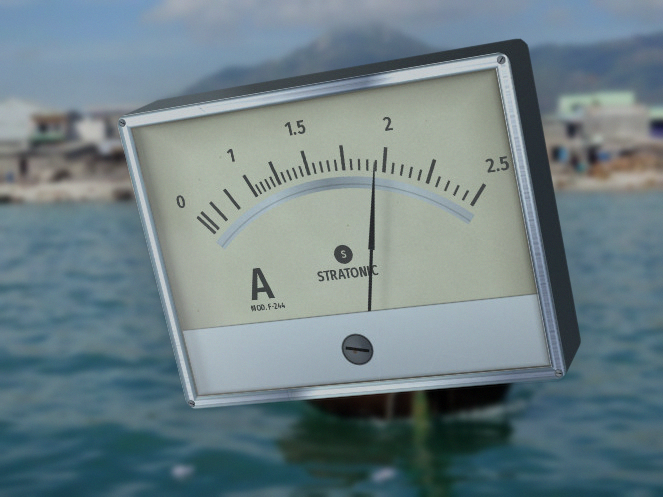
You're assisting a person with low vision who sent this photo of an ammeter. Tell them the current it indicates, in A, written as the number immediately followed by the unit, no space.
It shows 1.95A
